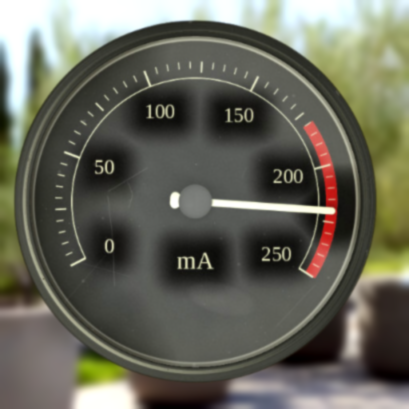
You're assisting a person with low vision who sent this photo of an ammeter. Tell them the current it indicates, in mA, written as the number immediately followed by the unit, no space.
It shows 220mA
